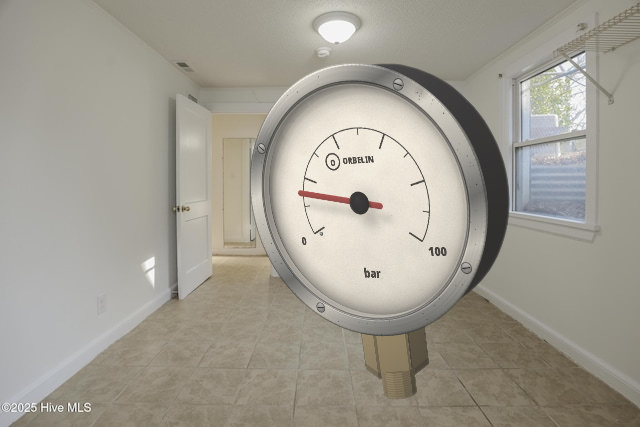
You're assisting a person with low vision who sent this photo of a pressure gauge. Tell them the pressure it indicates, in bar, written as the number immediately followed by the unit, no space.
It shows 15bar
